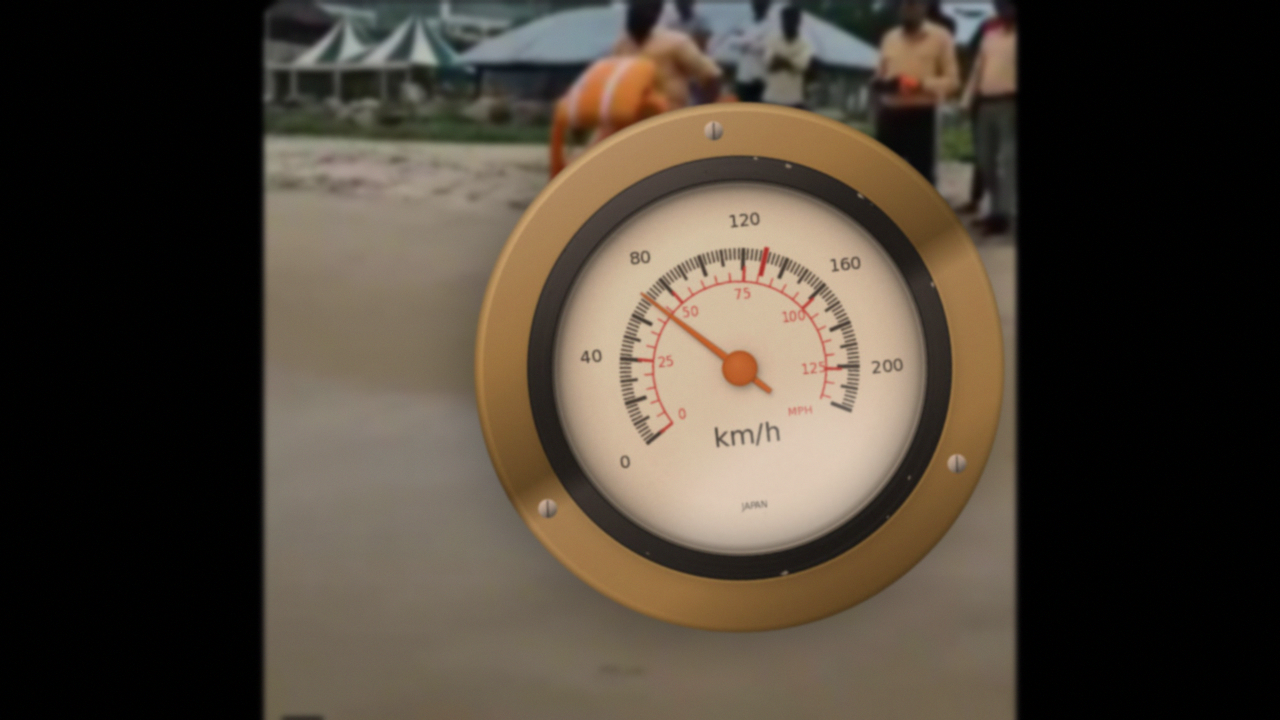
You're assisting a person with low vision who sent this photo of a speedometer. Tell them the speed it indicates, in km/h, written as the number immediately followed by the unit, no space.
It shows 70km/h
